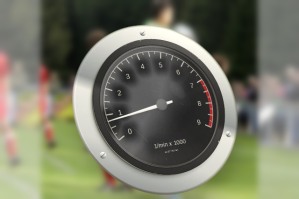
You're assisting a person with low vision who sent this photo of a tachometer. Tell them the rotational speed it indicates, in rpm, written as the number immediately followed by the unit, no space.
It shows 750rpm
